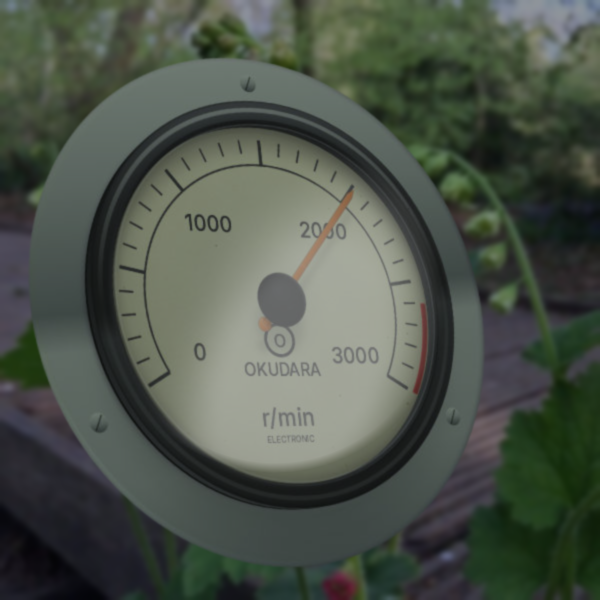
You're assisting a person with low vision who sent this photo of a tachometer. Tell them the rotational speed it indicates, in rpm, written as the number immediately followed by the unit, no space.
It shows 2000rpm
